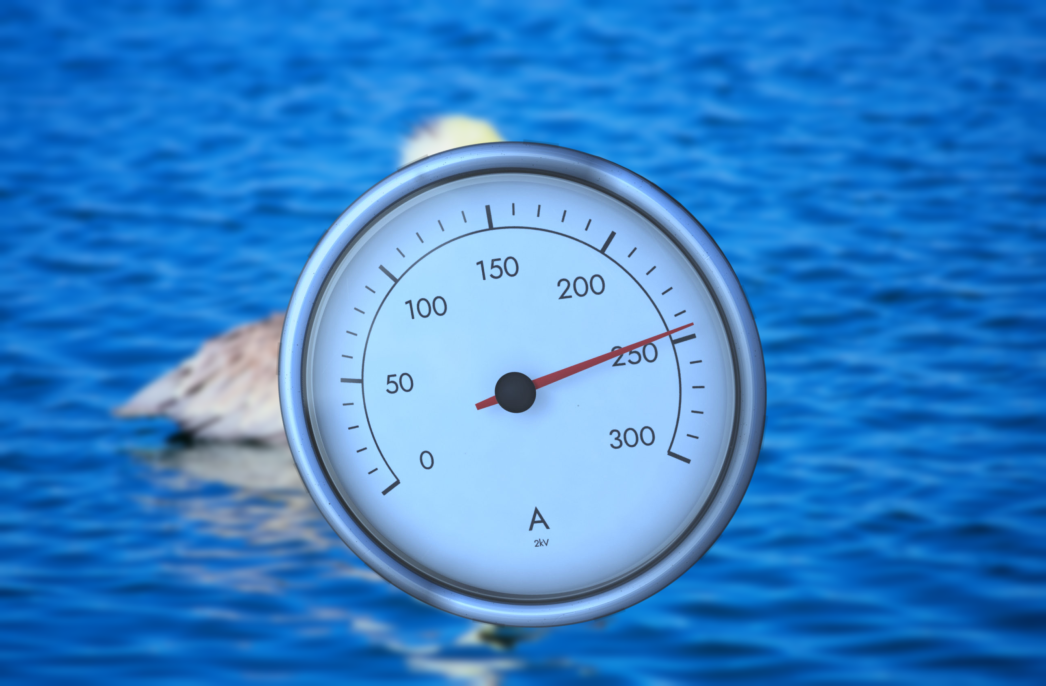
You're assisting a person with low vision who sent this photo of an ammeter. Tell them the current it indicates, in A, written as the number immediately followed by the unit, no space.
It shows 245A
